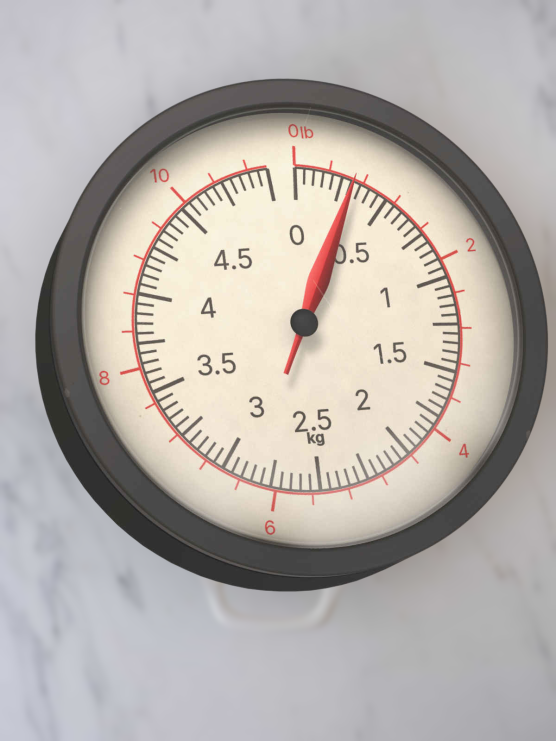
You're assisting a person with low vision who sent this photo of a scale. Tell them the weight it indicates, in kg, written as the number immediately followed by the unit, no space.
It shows 0.3kg
